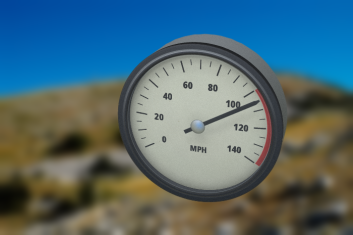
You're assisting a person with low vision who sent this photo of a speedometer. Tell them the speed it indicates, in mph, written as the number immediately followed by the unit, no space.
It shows 105mph
